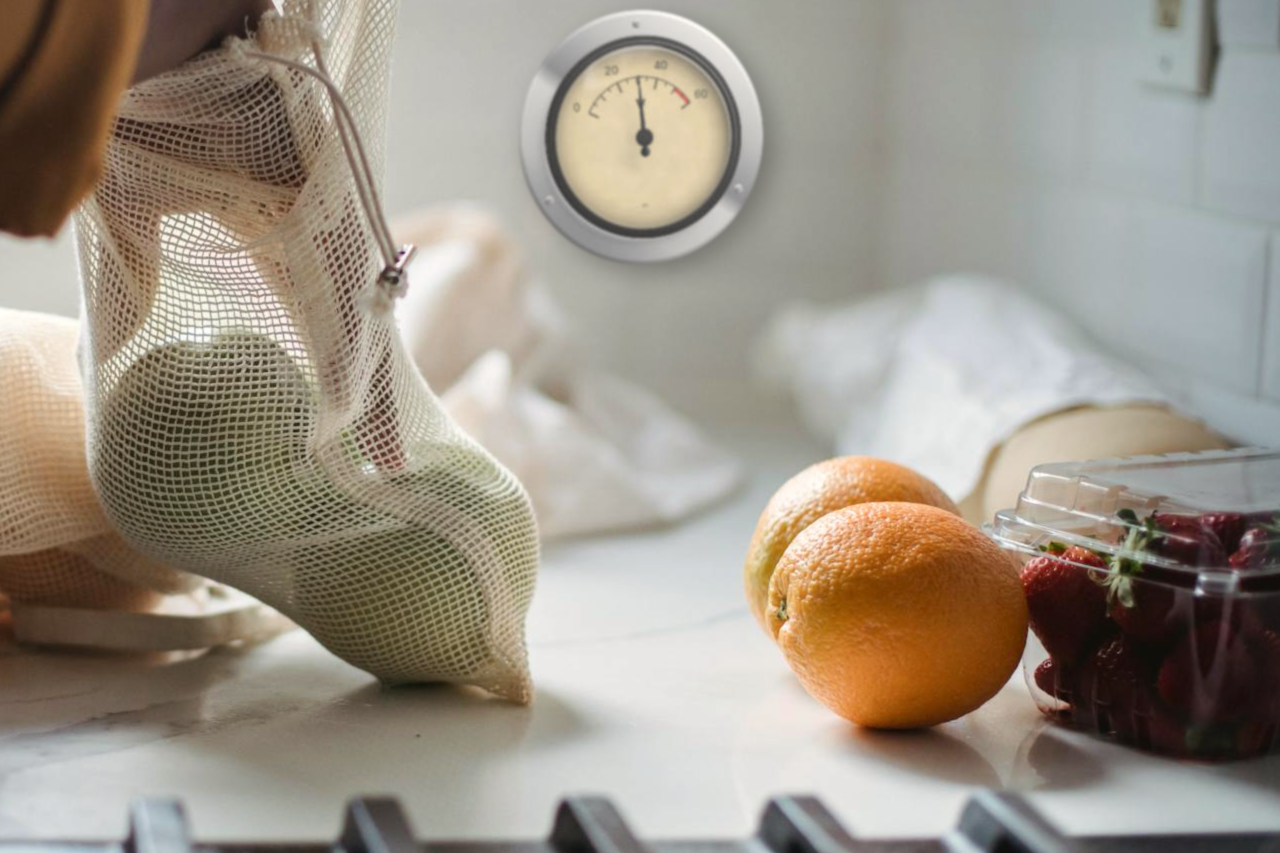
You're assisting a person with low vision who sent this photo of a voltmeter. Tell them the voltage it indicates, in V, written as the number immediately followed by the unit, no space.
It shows 30V
